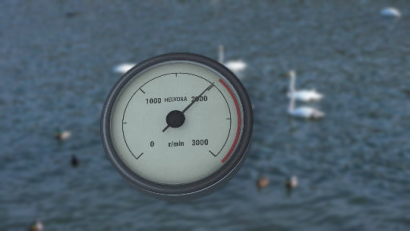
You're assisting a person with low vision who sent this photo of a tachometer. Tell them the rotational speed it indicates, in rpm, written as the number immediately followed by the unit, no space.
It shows 2000rpm
